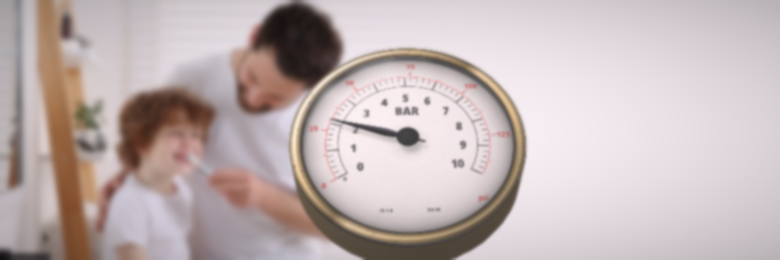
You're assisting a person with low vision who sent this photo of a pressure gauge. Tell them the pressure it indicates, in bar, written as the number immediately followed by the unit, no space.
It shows 2bar
